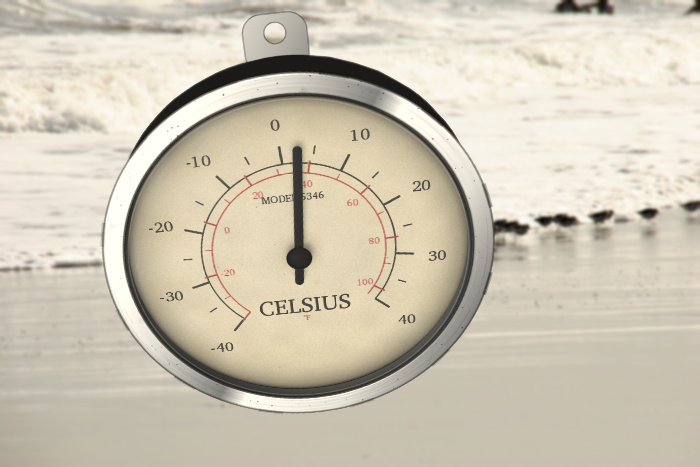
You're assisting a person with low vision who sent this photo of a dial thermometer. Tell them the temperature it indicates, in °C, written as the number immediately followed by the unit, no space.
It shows 2.5°C
